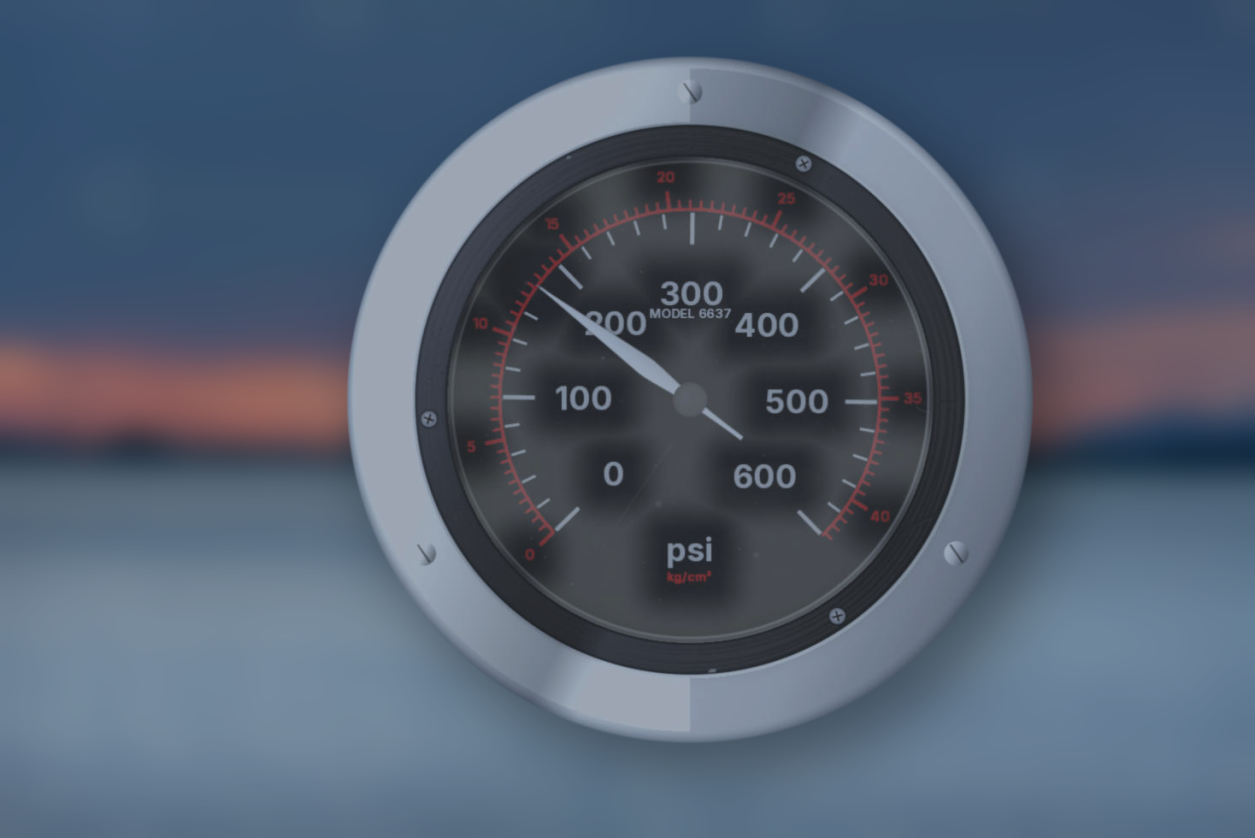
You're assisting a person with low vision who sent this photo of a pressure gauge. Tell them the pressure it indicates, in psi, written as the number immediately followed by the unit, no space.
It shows 180psi
